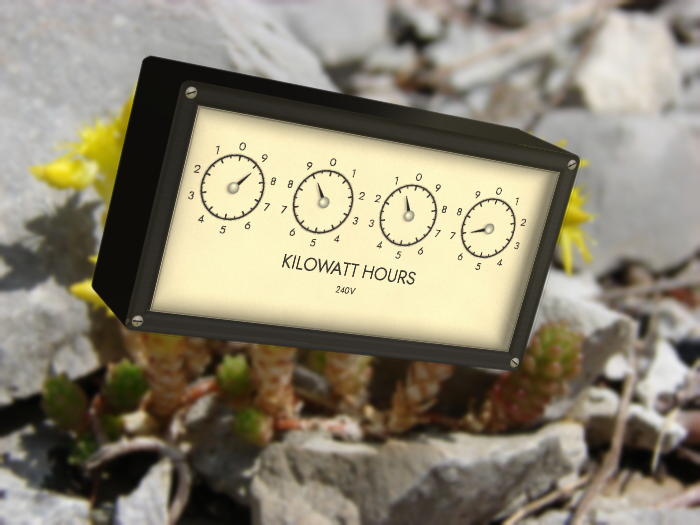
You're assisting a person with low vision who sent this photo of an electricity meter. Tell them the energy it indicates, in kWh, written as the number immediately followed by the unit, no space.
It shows 8907kWh
